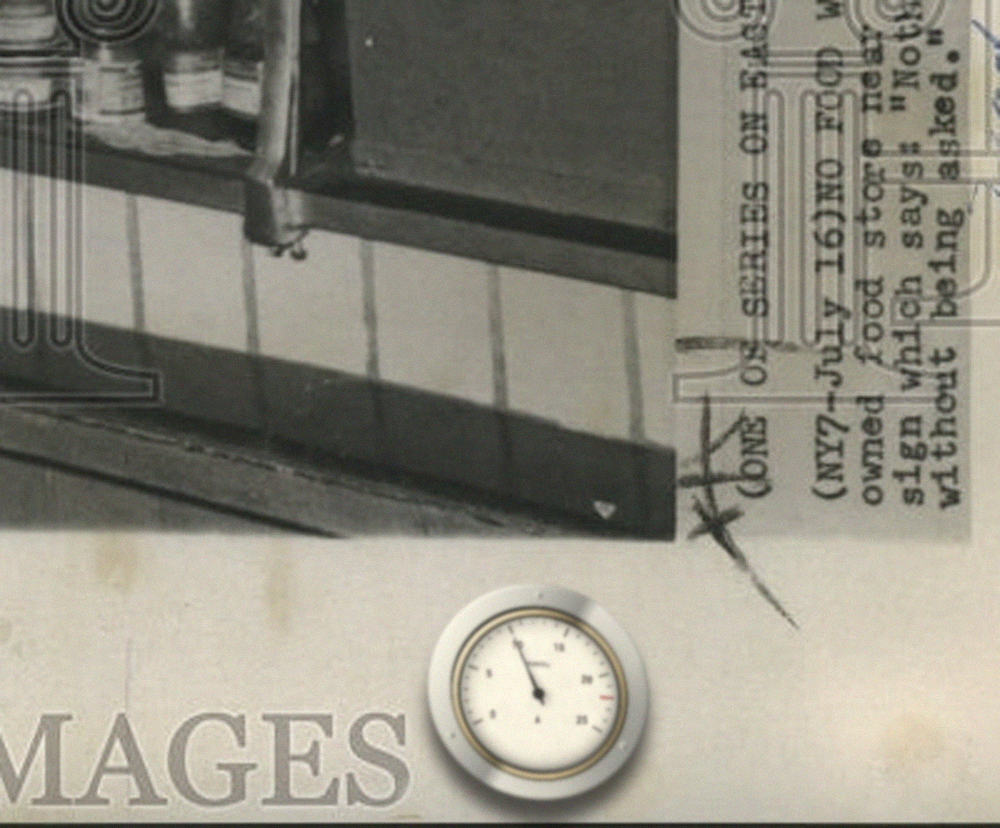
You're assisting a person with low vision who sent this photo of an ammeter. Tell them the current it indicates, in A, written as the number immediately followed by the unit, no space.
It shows 10A
